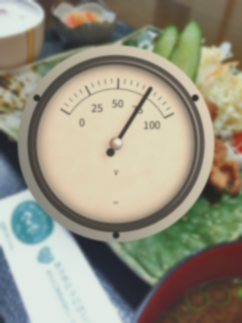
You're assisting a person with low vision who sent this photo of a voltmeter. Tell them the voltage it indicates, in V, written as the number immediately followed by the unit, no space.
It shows 75V
